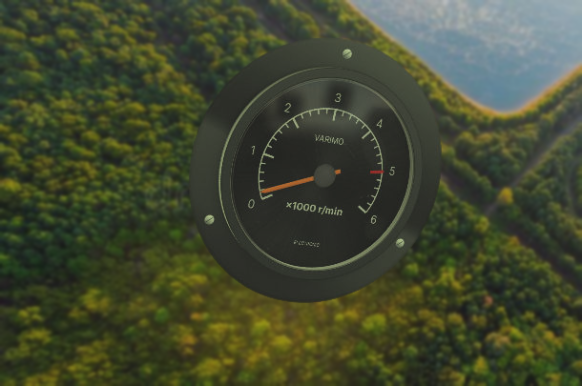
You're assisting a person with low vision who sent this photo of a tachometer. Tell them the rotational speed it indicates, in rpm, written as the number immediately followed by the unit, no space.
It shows 200rpm
